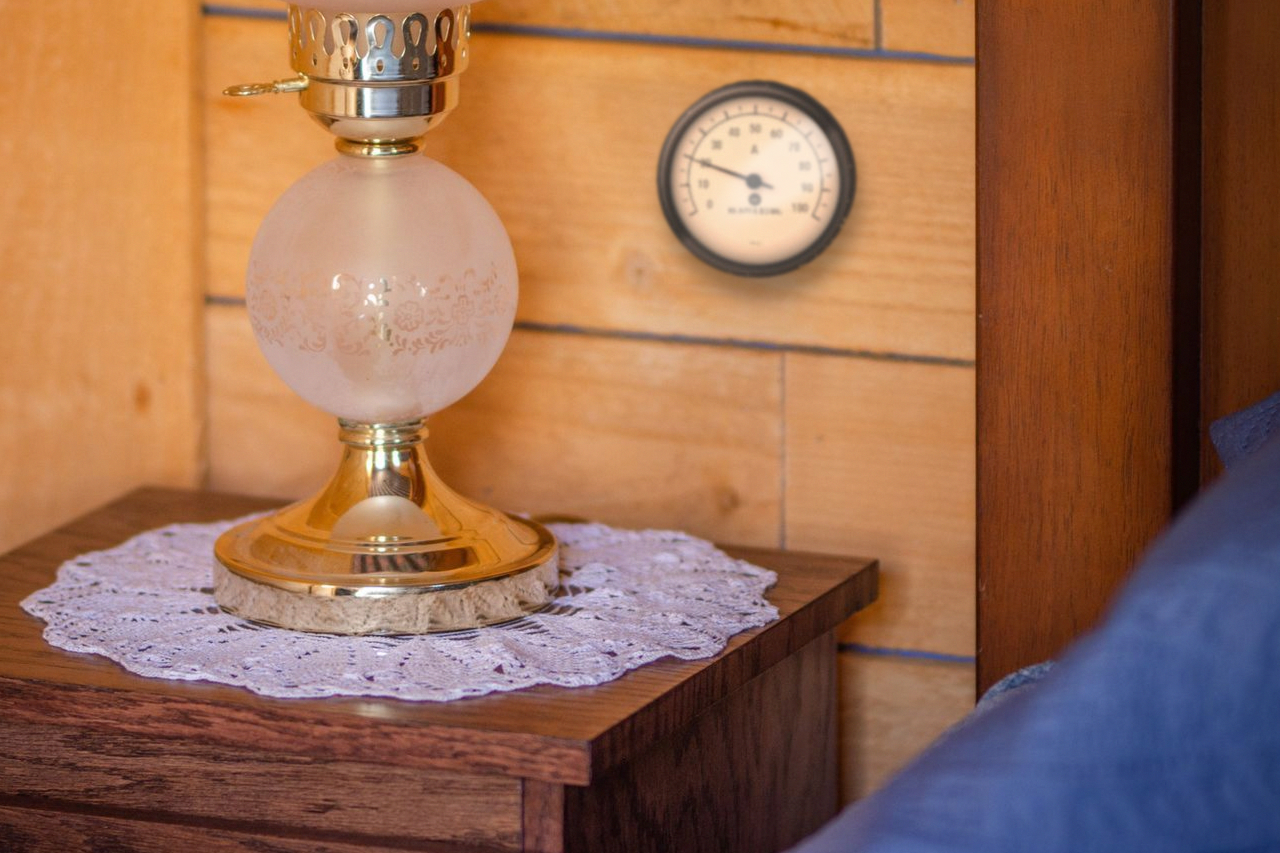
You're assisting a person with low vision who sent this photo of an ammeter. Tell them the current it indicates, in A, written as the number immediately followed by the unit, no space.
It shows 20A
